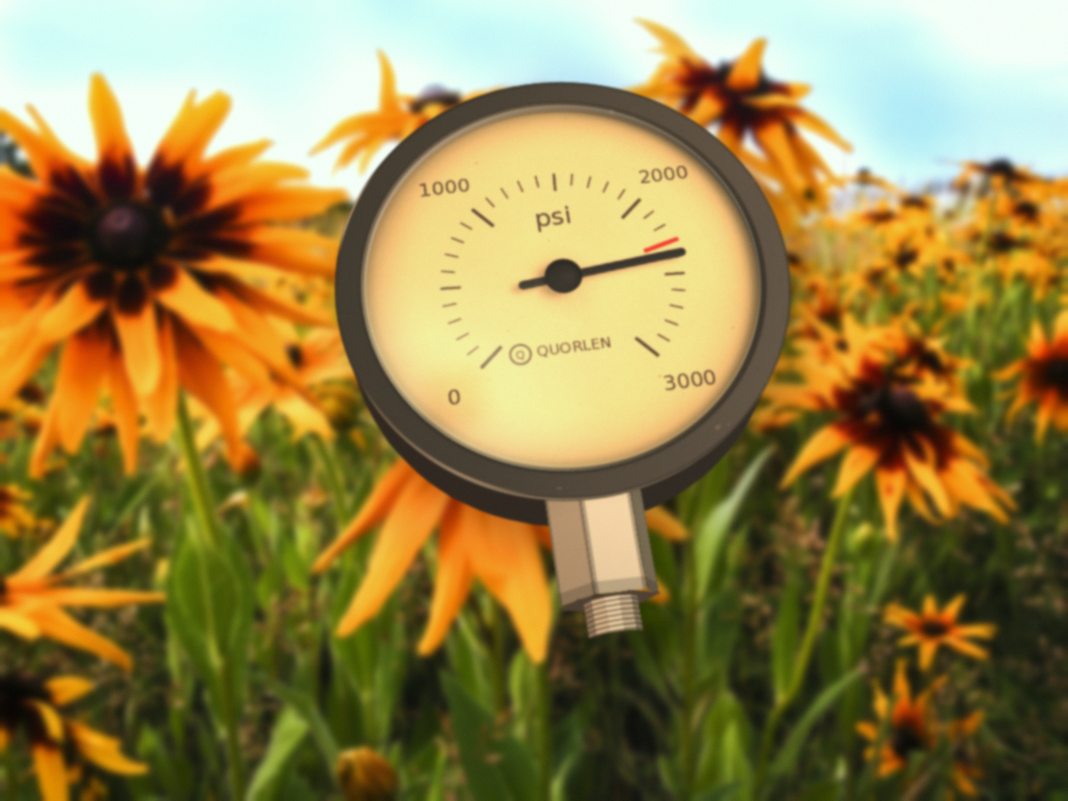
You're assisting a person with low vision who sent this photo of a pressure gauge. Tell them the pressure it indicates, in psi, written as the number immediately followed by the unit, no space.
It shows 2400psi
